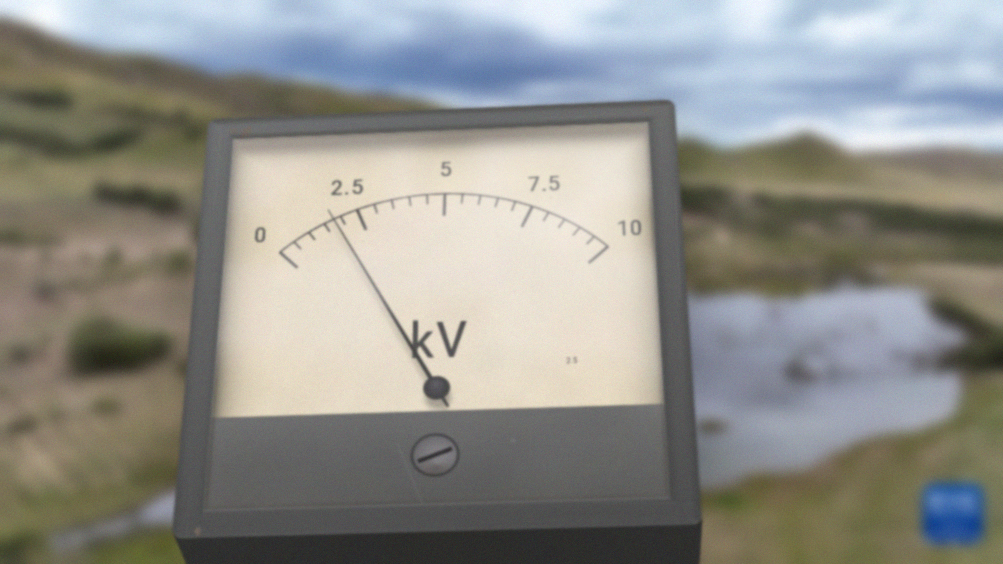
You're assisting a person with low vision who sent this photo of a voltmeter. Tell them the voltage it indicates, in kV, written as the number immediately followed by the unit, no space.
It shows 1.75kV
